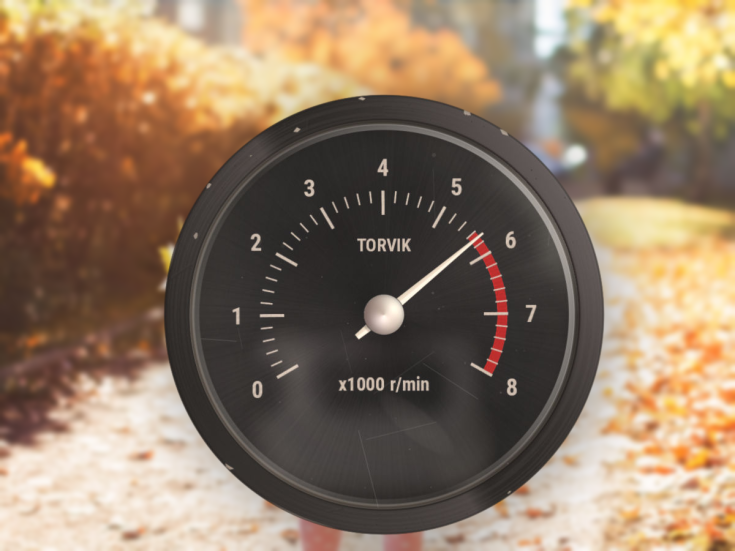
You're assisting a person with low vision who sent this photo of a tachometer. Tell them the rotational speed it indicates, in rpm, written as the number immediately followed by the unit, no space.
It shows 5700rpm
